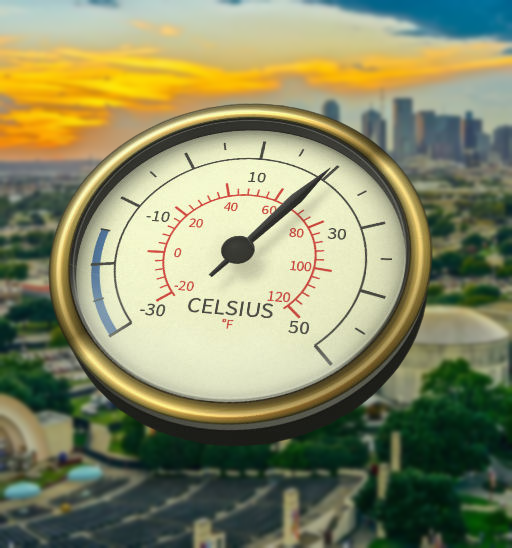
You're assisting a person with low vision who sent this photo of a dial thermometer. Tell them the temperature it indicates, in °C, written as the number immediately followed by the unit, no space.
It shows 20°C
